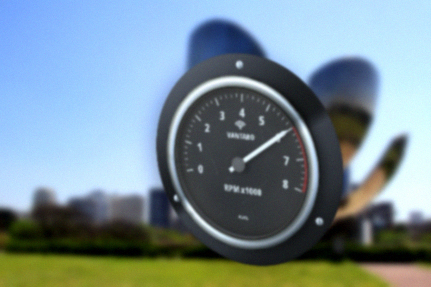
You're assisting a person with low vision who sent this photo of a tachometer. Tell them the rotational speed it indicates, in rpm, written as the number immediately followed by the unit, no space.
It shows 6000rpm
